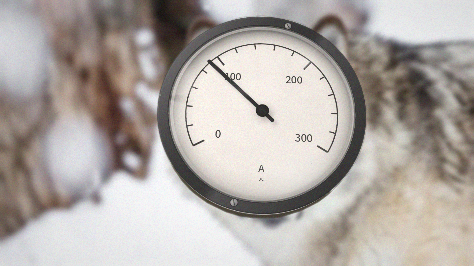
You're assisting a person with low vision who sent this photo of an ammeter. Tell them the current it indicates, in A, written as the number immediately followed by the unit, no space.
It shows 90A
